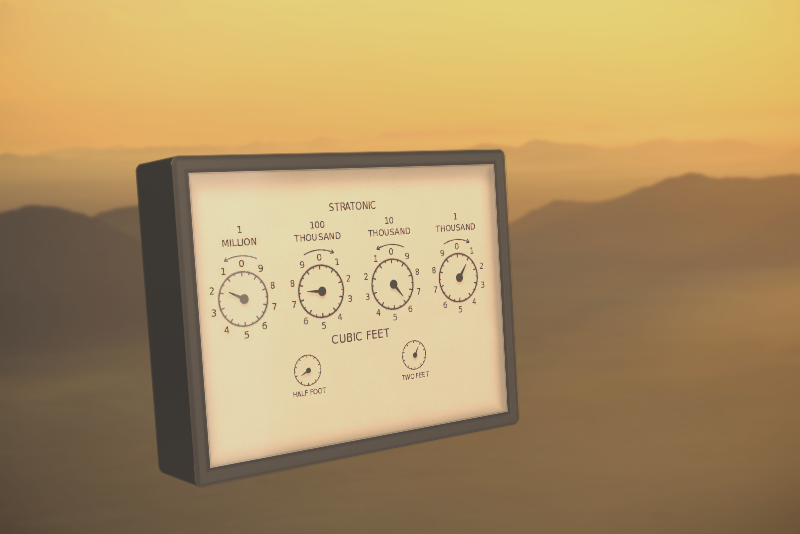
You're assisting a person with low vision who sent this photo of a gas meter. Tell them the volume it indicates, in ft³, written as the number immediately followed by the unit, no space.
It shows 176100ft³
